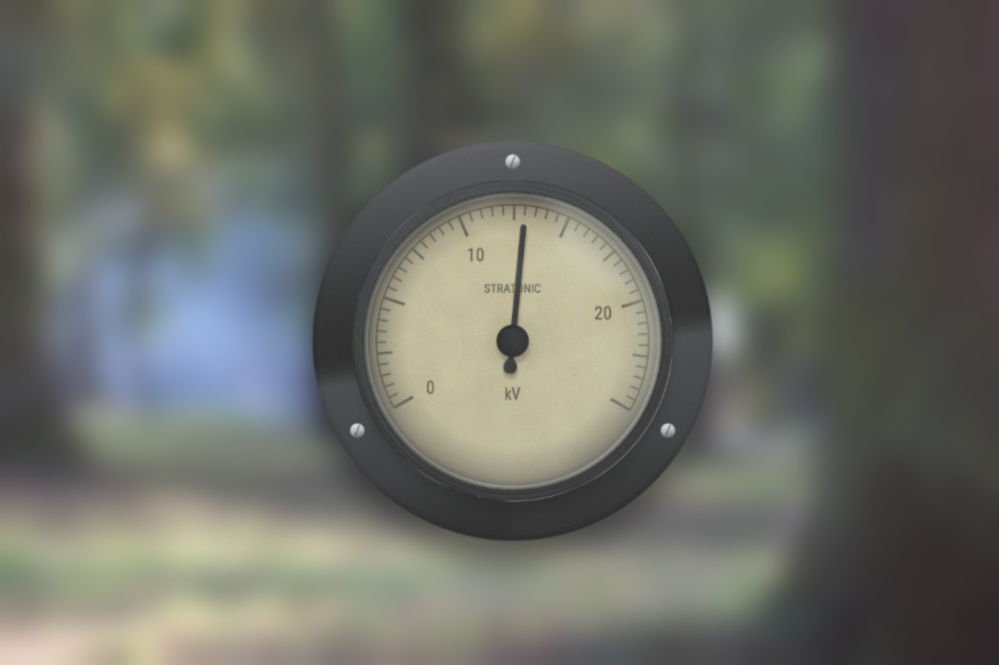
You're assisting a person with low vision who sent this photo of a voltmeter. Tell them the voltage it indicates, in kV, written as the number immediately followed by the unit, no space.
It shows 13kV
